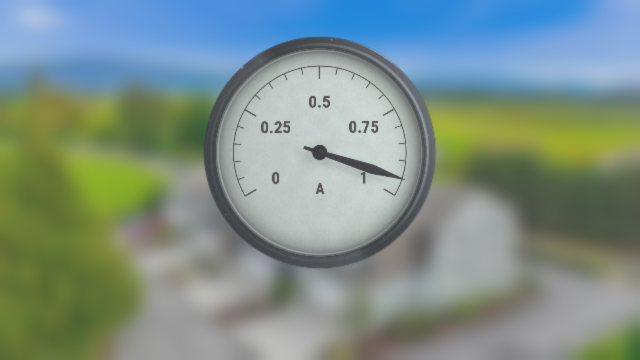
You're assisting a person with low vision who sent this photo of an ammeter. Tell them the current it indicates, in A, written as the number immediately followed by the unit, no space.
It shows 0.95A
